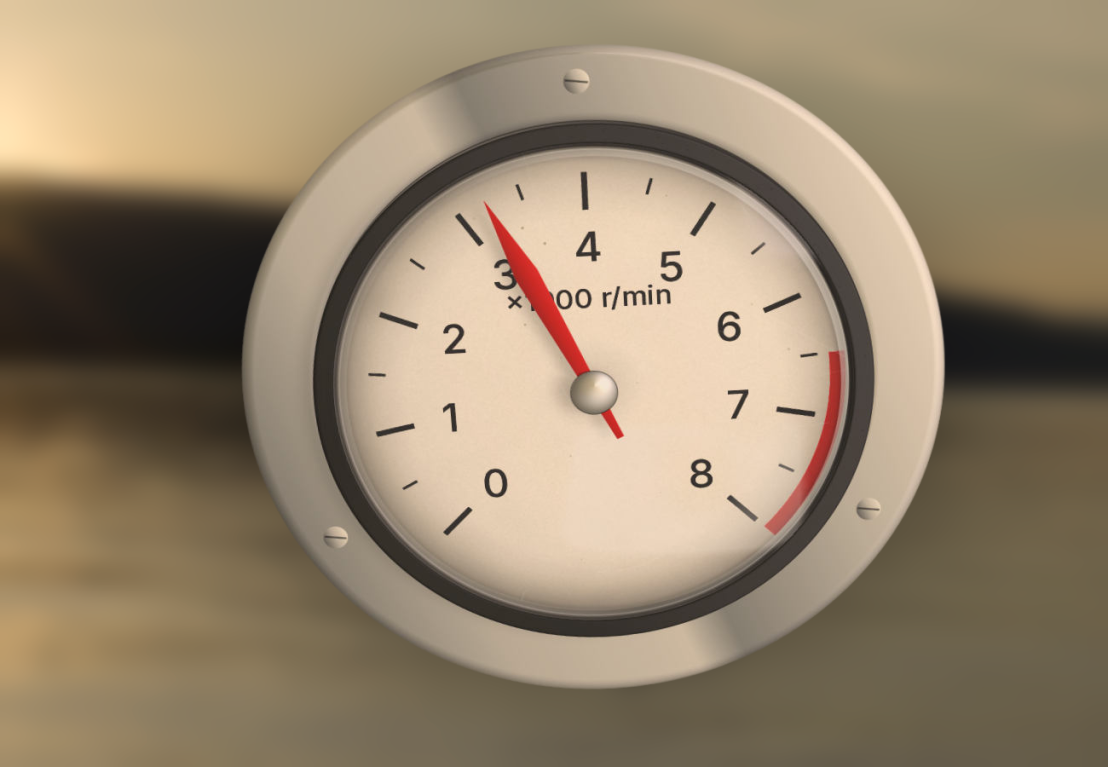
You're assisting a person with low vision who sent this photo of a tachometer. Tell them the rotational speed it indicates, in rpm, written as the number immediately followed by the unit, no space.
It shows 3250rpm
